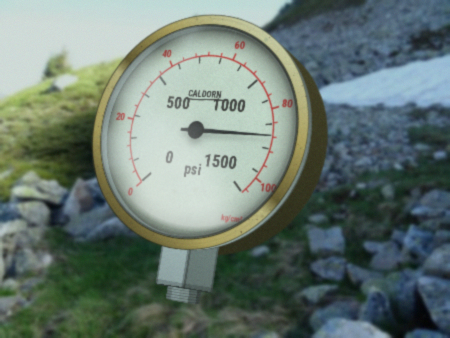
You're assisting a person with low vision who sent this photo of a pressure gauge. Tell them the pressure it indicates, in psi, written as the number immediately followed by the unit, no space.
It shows 1250psi
